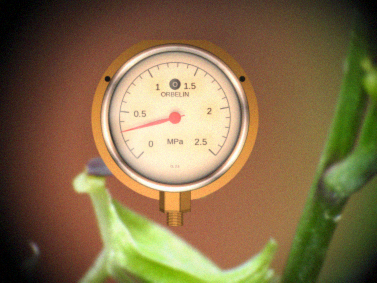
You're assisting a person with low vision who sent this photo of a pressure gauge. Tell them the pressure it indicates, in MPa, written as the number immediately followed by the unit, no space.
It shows 0.3MPa
